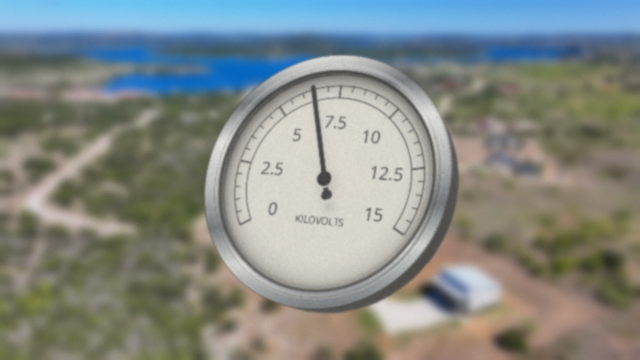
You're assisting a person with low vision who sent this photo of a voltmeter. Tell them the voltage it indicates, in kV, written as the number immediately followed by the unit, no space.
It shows 6.5kV
